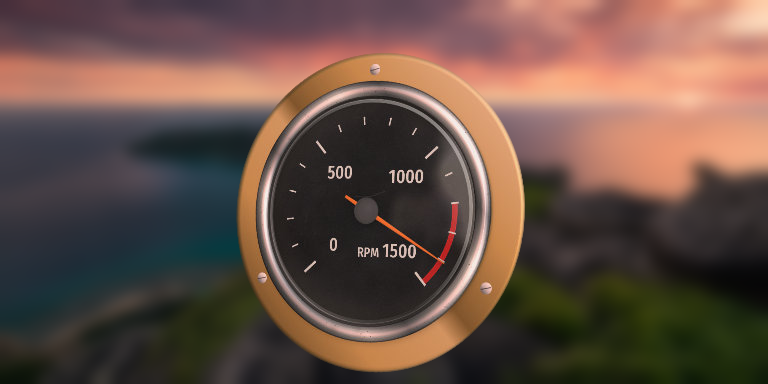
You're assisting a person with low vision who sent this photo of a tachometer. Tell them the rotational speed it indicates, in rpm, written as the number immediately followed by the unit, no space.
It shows 1400rpm
